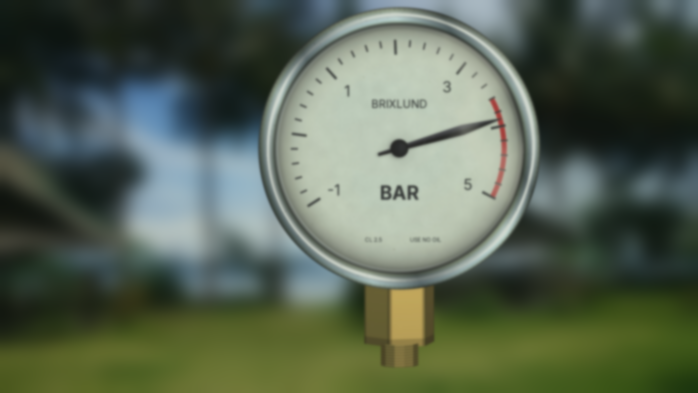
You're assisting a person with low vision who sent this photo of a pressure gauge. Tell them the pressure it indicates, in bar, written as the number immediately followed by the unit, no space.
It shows 3.9bar
